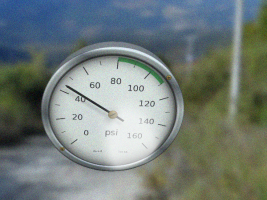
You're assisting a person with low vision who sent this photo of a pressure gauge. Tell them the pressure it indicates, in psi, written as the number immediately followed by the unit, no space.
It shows 45psi
